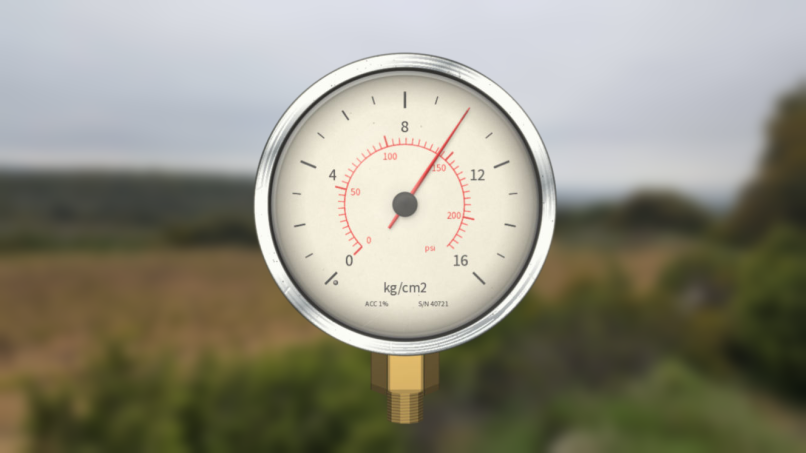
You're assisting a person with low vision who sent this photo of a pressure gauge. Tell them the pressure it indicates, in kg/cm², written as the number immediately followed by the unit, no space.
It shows 10kg/cm²
